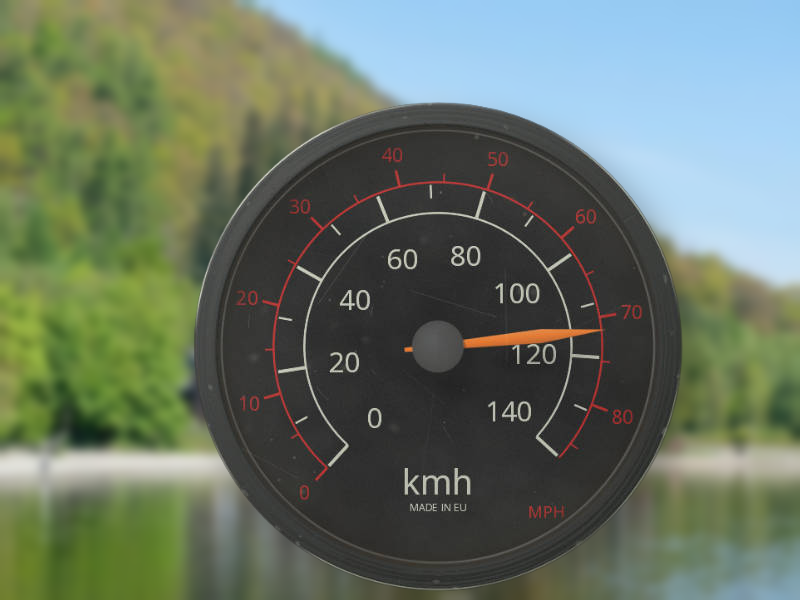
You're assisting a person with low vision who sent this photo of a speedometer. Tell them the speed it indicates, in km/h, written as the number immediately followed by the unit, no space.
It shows 115km/h
